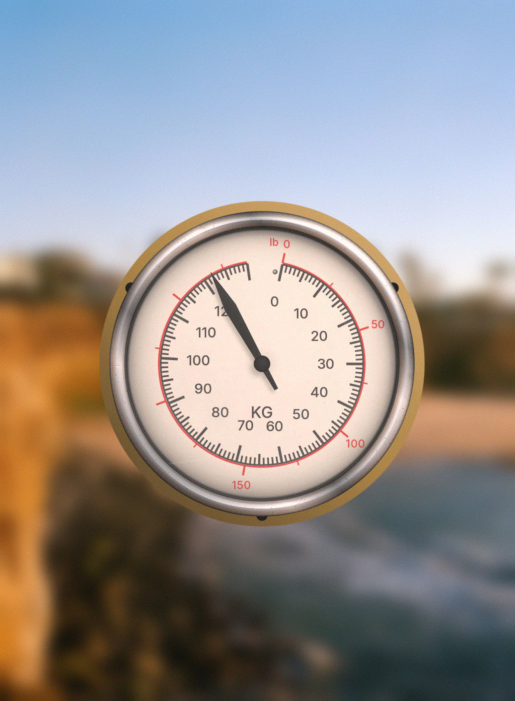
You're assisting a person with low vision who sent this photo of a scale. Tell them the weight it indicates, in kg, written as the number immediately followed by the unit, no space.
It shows 122kg
